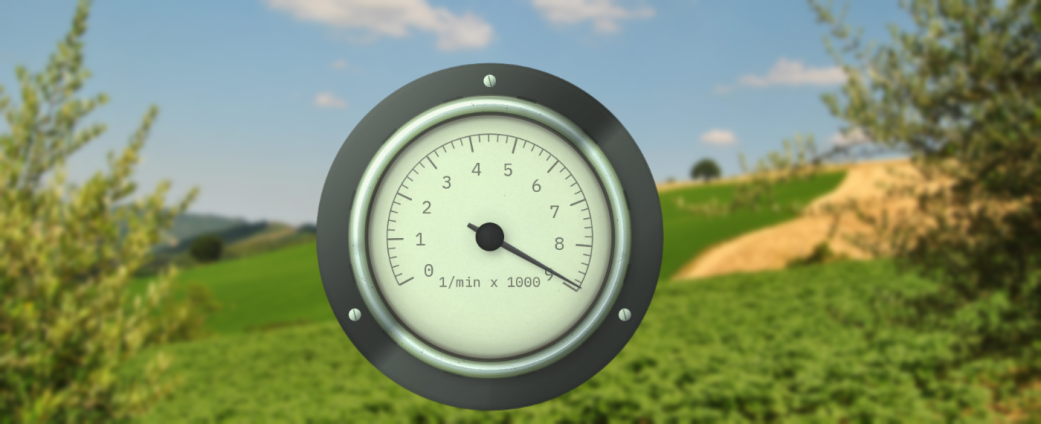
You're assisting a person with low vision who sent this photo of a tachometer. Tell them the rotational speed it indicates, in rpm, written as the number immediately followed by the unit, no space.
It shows 8900rpm
